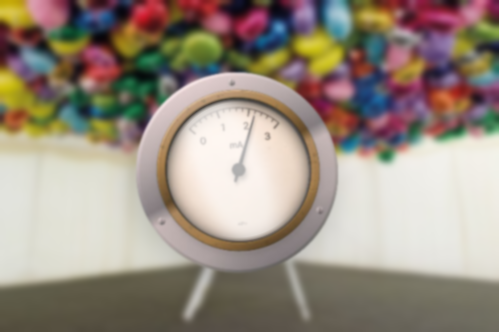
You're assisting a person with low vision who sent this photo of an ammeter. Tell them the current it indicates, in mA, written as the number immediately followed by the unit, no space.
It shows 2.2mA
